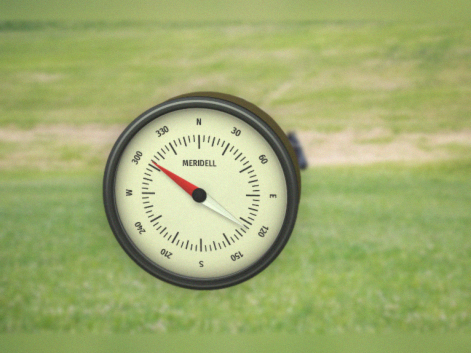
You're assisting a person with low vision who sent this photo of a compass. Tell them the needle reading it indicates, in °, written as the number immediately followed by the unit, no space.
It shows 305°
